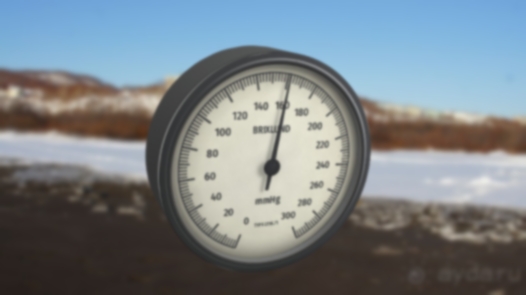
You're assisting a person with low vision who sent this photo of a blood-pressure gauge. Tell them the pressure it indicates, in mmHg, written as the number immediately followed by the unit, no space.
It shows 160mmHg
